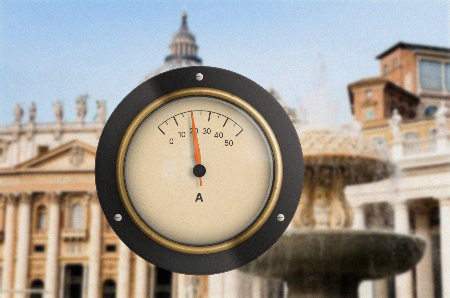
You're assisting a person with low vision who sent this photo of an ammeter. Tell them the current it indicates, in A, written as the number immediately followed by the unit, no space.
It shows 20A
